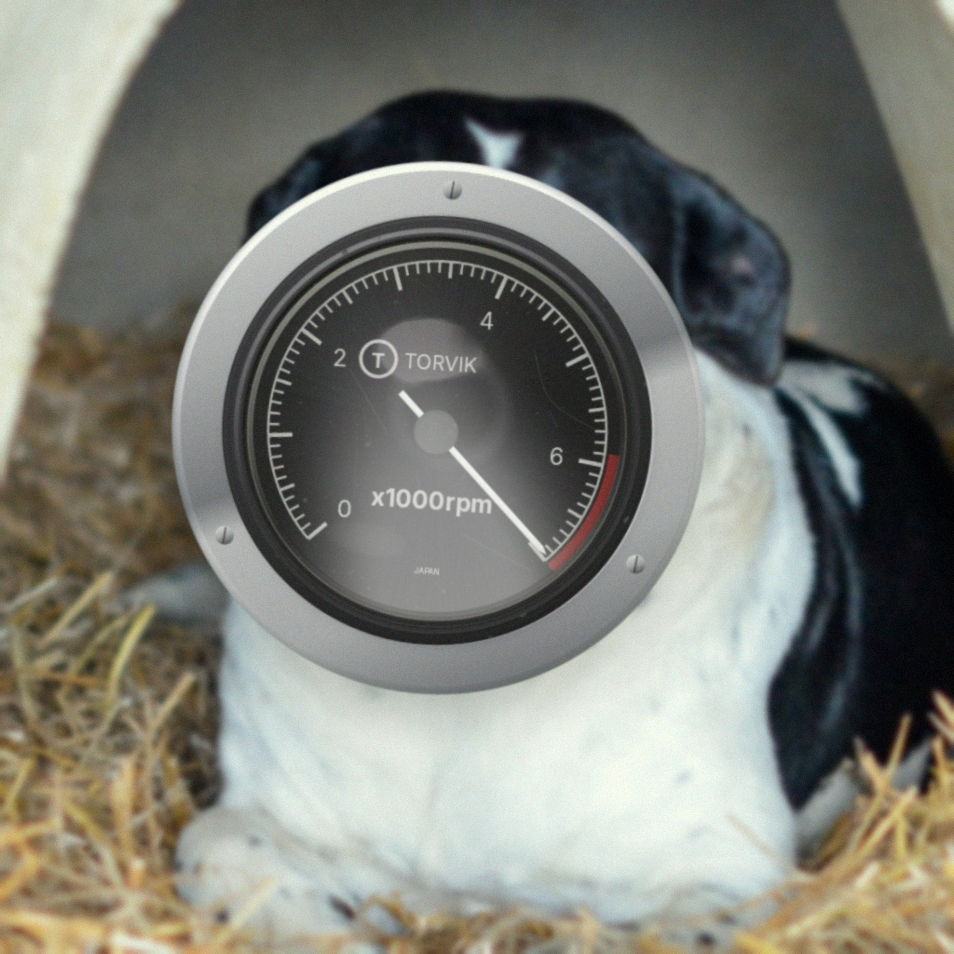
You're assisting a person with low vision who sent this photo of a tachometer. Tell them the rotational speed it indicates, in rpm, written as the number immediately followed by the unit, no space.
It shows 6950rpm
